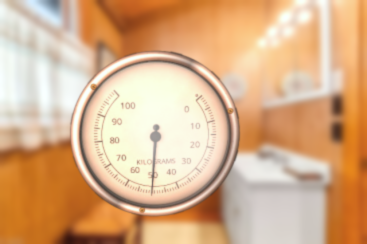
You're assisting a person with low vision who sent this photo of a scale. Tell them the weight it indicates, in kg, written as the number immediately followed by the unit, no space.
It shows 50kg
